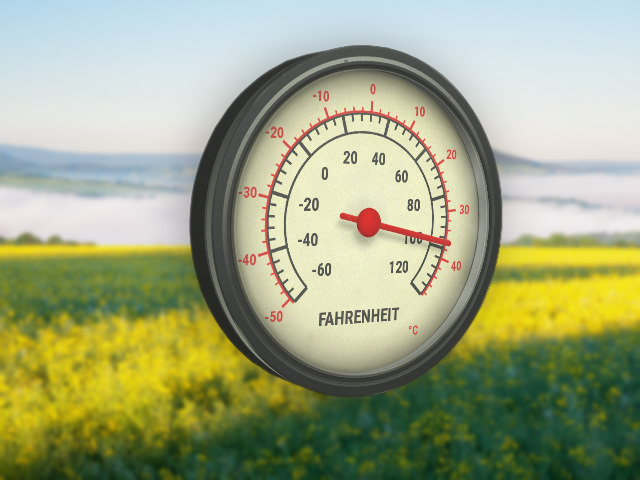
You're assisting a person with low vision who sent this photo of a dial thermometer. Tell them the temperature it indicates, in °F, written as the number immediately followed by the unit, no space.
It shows 98°F
